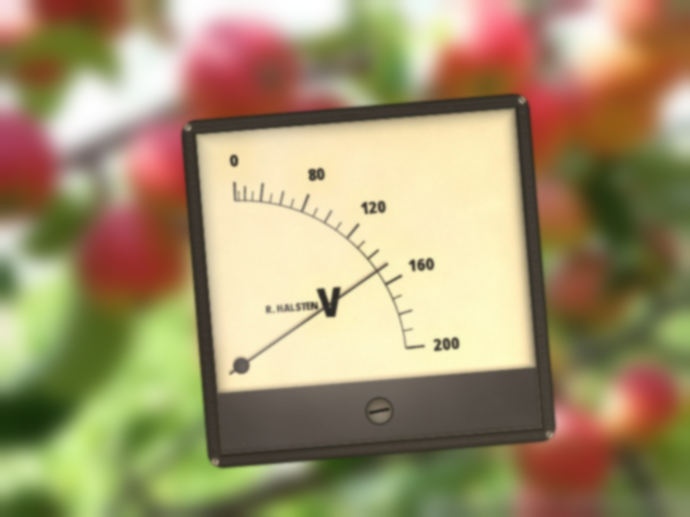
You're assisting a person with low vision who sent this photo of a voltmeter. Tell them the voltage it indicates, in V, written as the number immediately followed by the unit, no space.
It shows 150V
